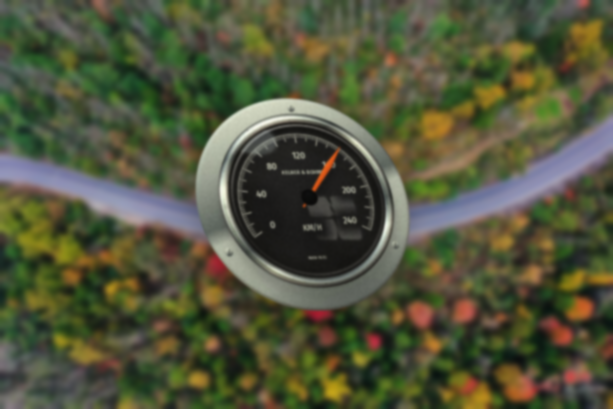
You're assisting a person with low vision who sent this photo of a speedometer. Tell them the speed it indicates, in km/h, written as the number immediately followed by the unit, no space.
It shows 160km/h
